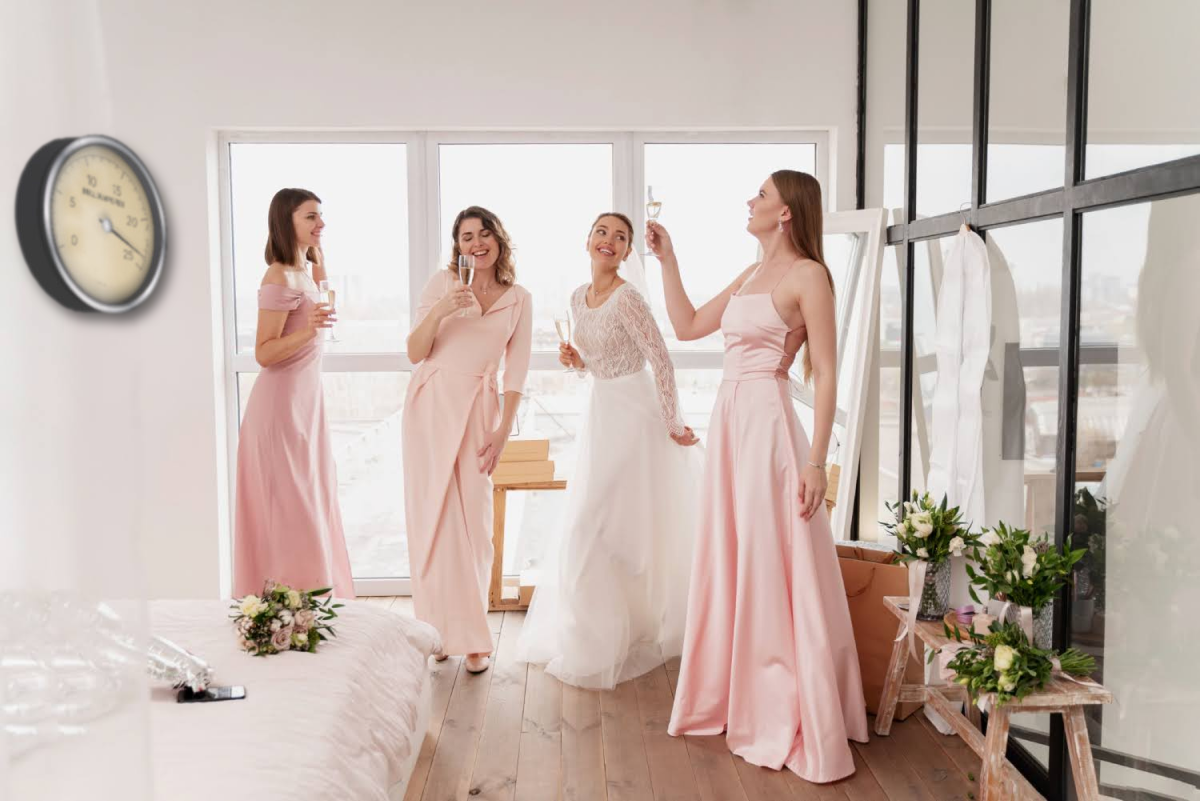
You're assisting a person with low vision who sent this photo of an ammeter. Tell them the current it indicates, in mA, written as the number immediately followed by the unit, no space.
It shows 24mA
